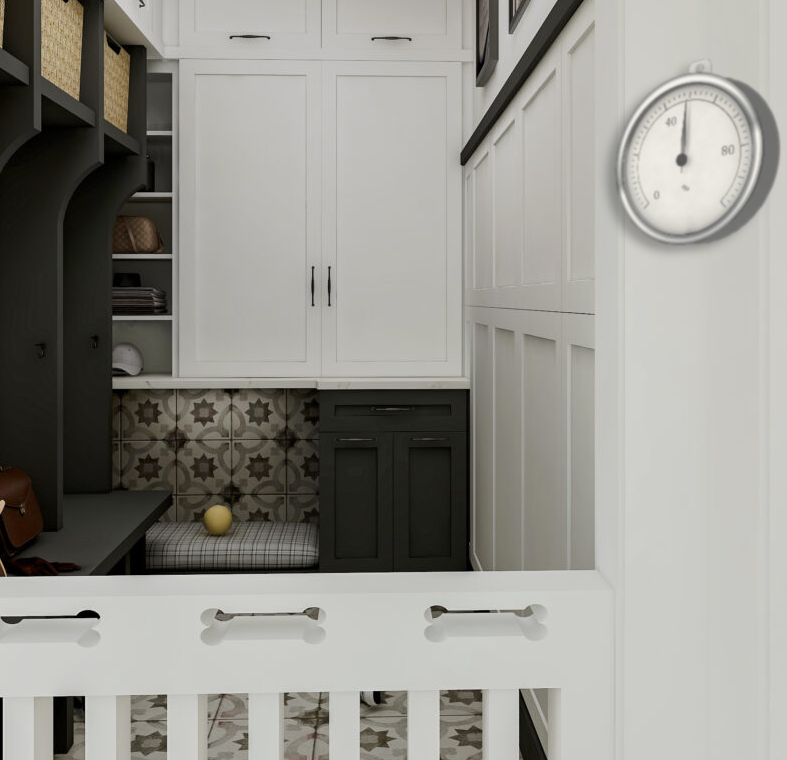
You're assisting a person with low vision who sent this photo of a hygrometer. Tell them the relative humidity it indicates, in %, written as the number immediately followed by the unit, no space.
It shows 50%
